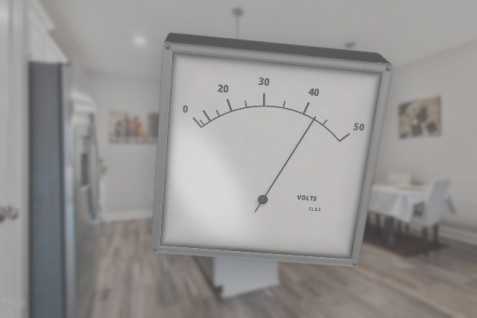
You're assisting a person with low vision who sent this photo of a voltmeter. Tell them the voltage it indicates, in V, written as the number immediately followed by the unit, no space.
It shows 42.5V
